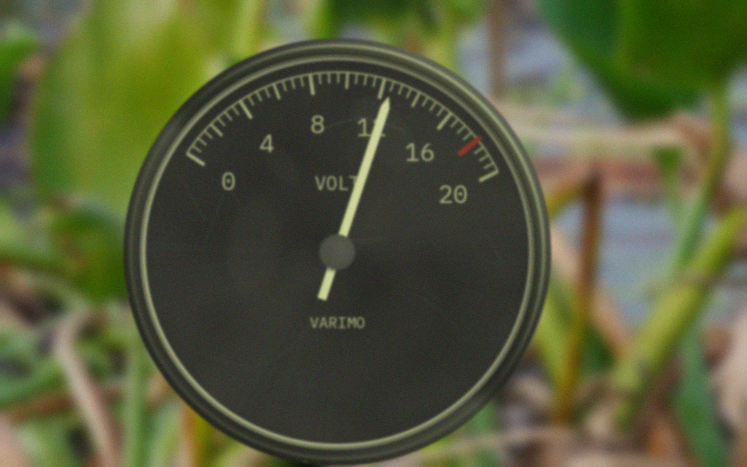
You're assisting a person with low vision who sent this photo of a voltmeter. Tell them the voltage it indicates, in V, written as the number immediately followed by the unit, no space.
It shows 12.5V
